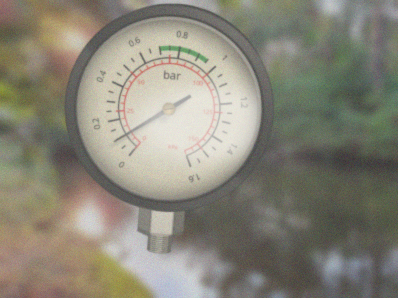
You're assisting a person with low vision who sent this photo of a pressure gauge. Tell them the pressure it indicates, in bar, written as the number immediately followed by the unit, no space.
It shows 0.1bar
